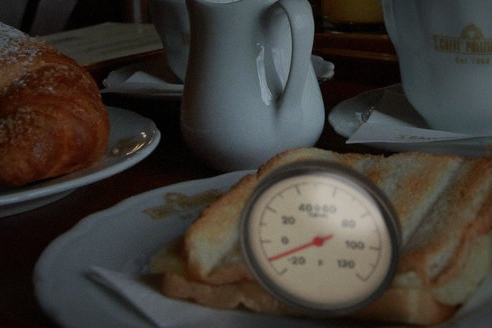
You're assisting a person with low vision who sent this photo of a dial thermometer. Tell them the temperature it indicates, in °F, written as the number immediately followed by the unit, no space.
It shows -10°F
